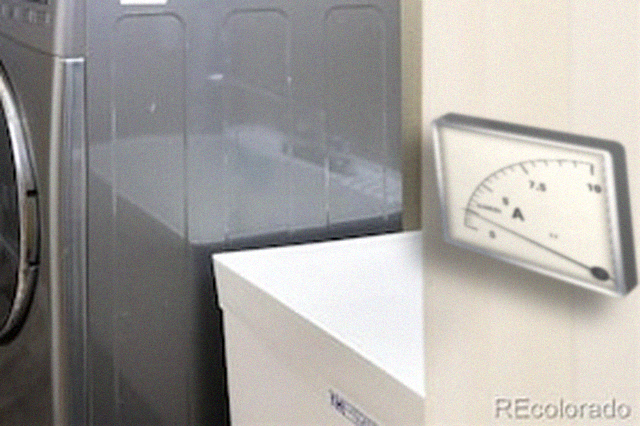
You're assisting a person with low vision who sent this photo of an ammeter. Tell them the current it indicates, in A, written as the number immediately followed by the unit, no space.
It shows 2.5A
